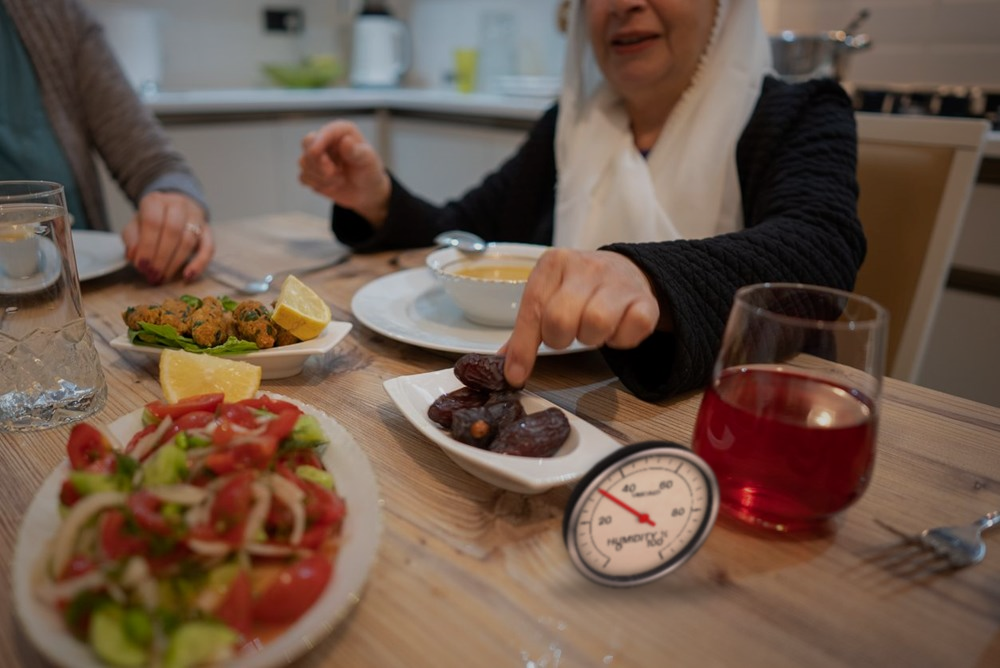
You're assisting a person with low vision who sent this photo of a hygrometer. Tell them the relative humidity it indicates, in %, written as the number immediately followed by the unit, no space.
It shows 32%
